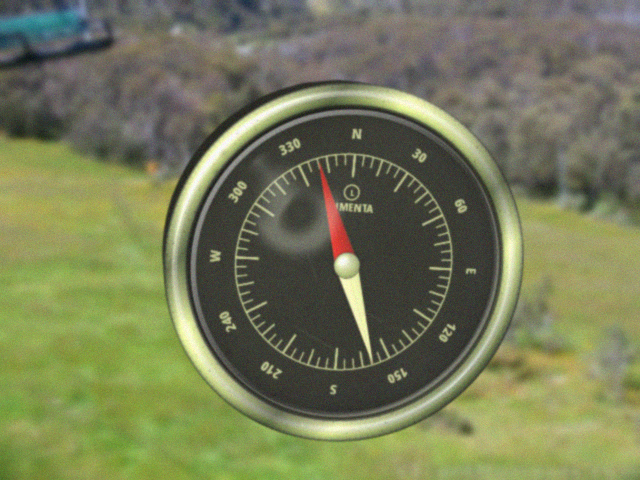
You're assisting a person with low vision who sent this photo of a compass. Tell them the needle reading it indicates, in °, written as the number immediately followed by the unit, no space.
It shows 340°
